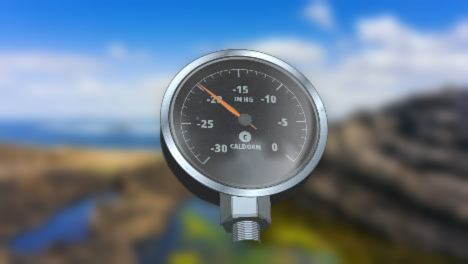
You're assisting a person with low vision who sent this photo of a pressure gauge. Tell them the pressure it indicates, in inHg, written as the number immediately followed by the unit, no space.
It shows -20inHg
